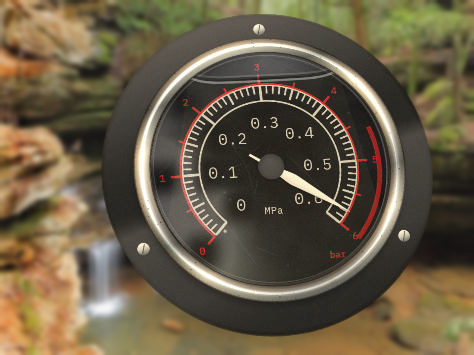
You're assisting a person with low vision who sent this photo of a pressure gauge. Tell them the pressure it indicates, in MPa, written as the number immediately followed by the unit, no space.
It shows 0.58MPa
